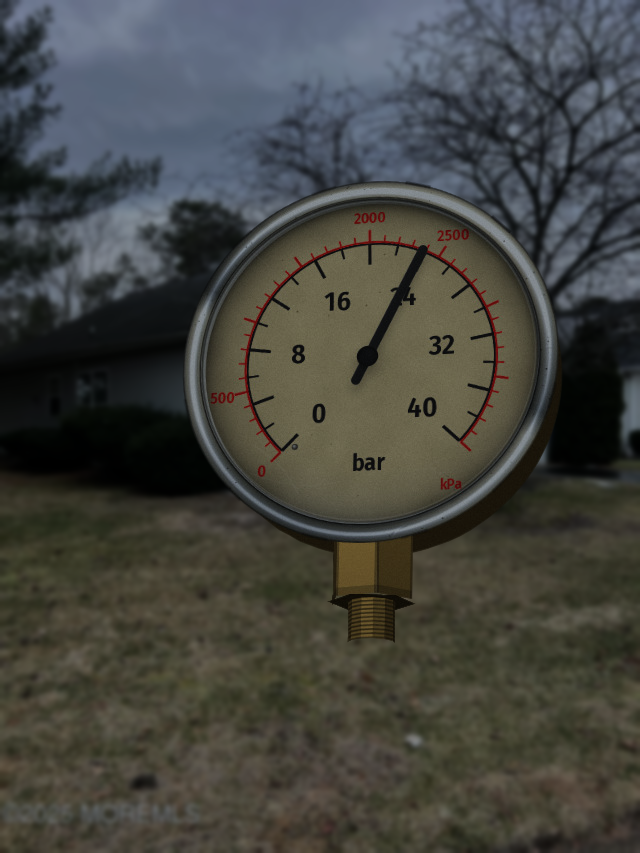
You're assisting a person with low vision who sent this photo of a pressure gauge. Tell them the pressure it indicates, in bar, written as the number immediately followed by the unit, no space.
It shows 24bar
